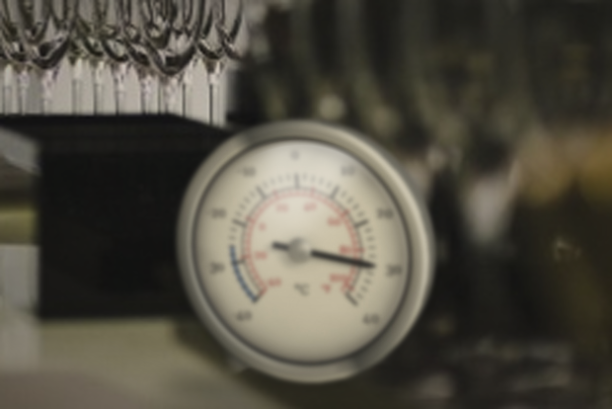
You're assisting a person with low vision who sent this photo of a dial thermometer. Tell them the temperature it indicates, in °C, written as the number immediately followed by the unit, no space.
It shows 30°C
